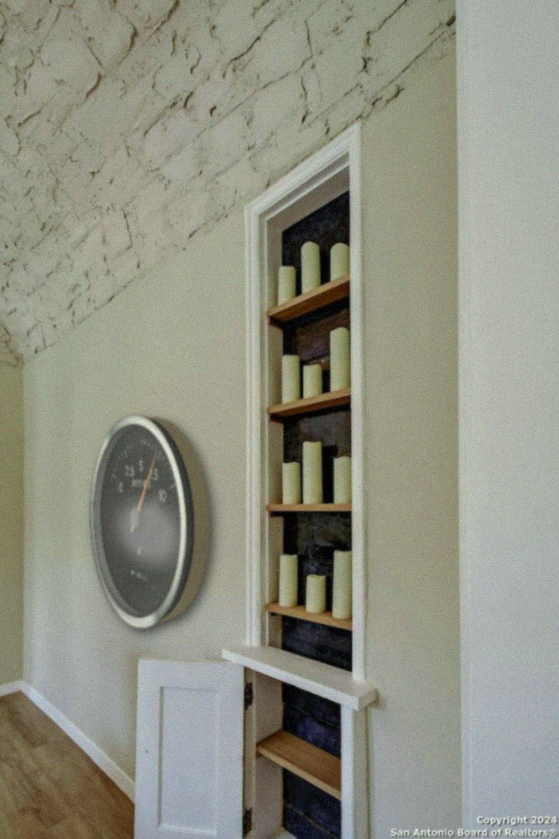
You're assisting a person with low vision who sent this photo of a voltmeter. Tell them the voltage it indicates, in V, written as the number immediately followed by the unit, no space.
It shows 7.5V
